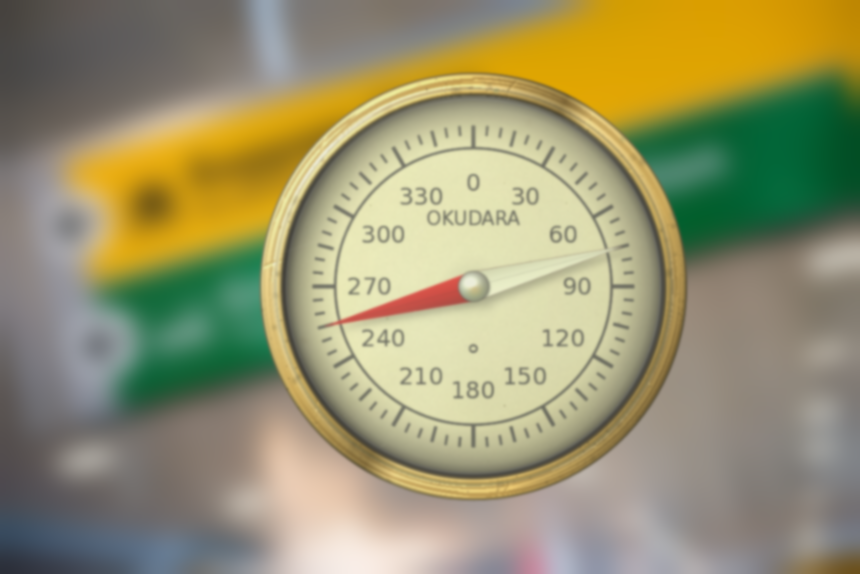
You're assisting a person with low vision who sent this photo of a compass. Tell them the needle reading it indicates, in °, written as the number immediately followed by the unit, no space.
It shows 255°
